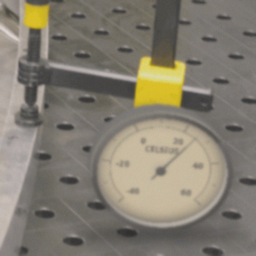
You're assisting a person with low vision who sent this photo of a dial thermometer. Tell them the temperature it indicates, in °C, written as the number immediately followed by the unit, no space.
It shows 25°C
